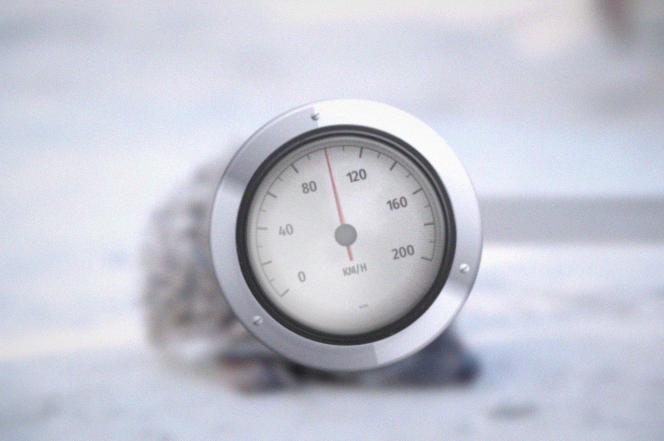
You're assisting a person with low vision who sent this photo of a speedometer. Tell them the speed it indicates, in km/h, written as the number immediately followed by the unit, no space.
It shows 100km/h
